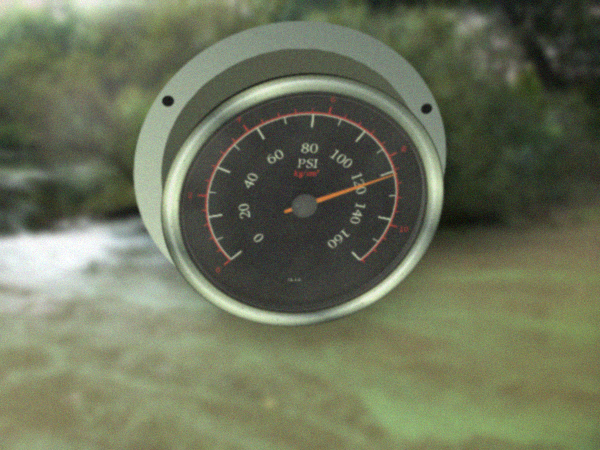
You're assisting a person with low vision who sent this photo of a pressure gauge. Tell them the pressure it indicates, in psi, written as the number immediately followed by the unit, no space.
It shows 120psi
